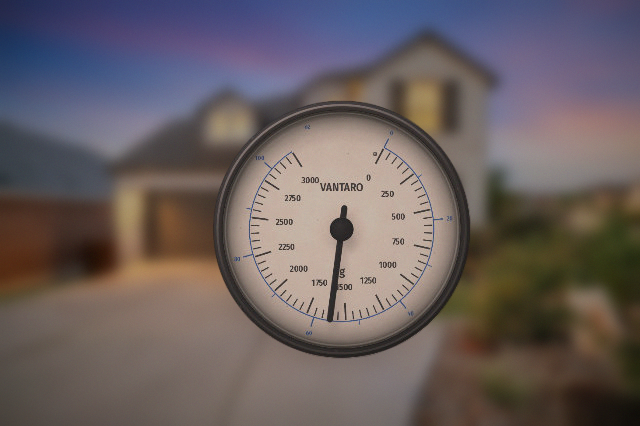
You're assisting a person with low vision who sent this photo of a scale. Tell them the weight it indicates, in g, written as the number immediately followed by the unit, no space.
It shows 1600g
